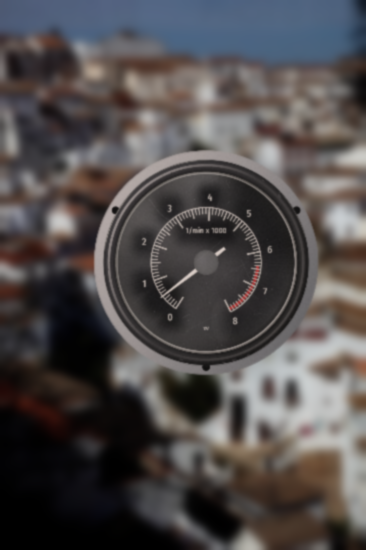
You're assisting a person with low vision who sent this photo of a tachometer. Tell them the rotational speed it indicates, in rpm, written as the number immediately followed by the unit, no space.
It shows 500rpm
